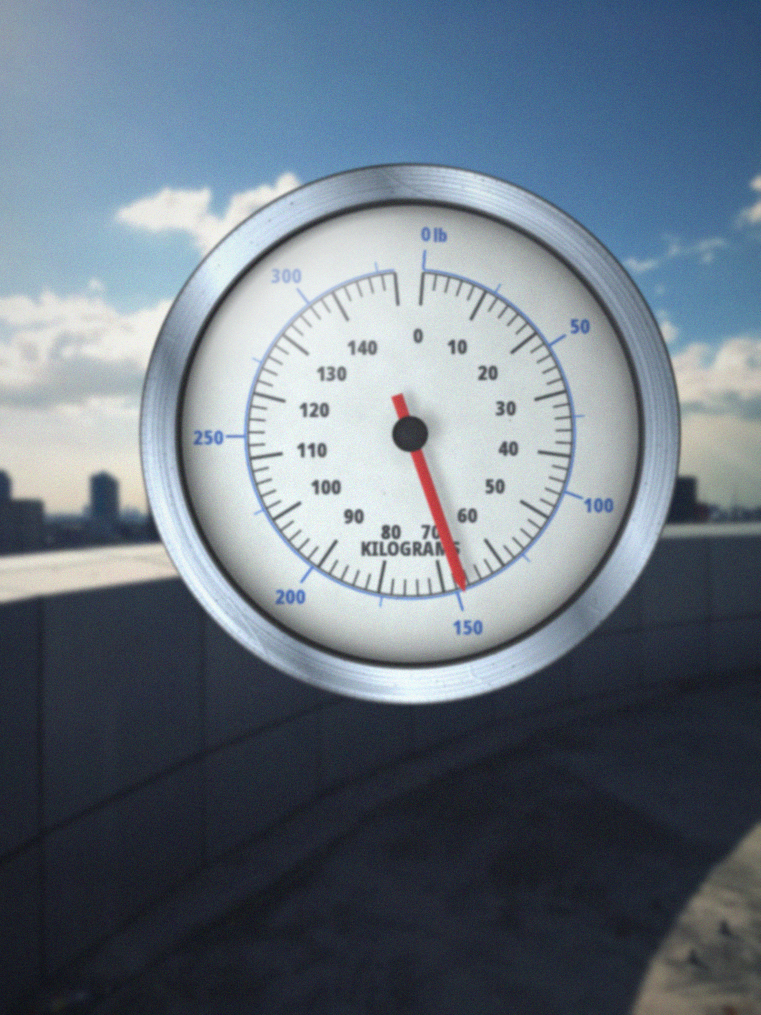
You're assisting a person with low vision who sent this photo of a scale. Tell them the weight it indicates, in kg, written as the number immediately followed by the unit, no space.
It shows 67kg
